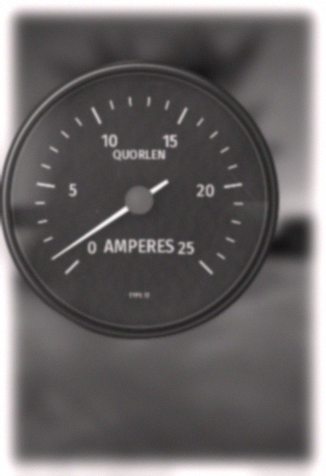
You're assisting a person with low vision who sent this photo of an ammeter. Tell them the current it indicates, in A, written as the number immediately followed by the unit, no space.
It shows 1A
